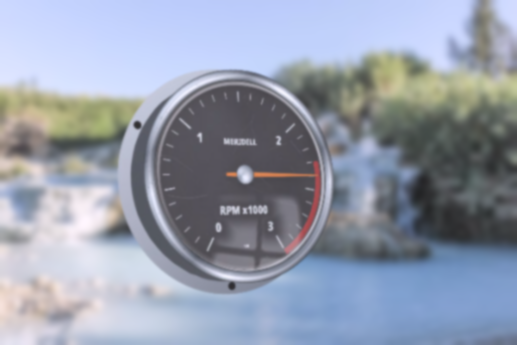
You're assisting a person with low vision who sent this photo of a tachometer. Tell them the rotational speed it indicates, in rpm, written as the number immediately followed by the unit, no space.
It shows 2400rpm
